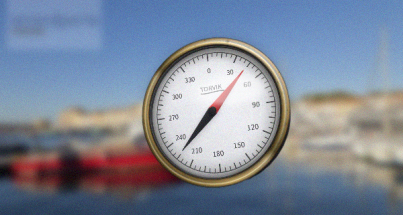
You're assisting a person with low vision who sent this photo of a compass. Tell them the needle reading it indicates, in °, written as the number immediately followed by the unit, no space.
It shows 45°
